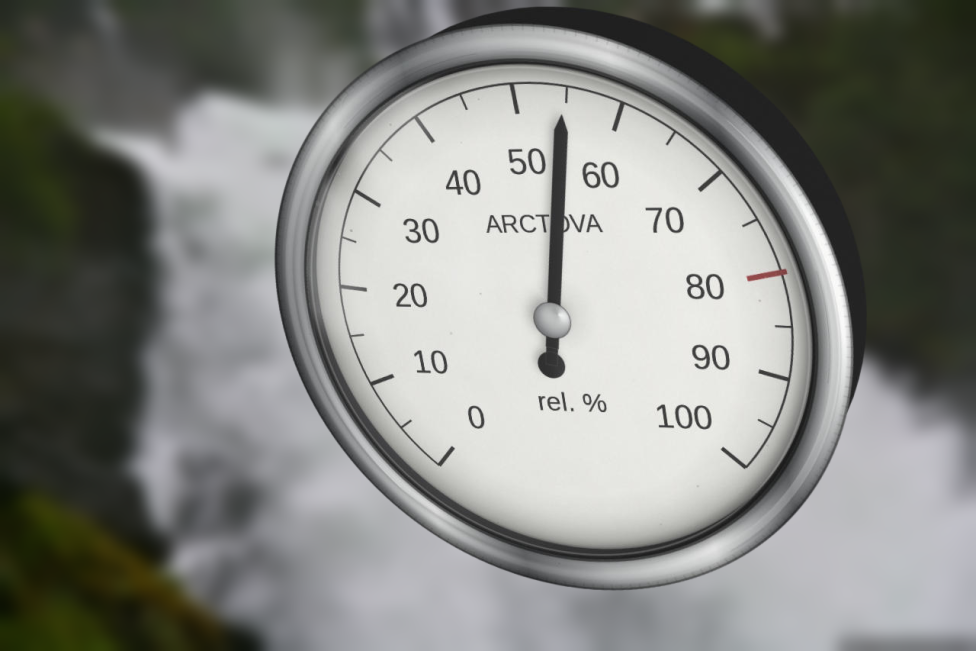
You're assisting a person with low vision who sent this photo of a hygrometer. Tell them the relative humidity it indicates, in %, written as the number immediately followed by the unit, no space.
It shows 55%
